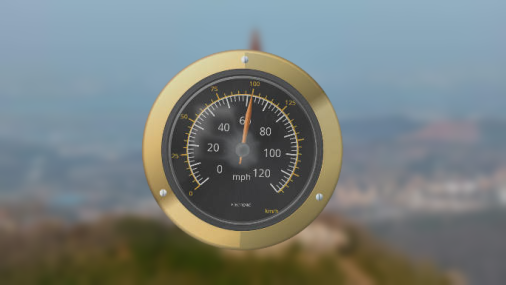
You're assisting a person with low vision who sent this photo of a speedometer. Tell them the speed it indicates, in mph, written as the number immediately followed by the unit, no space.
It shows 62mph
